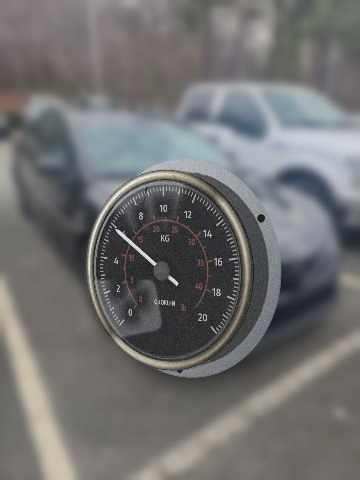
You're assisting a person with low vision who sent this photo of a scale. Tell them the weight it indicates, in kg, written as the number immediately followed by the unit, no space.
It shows 6kg
